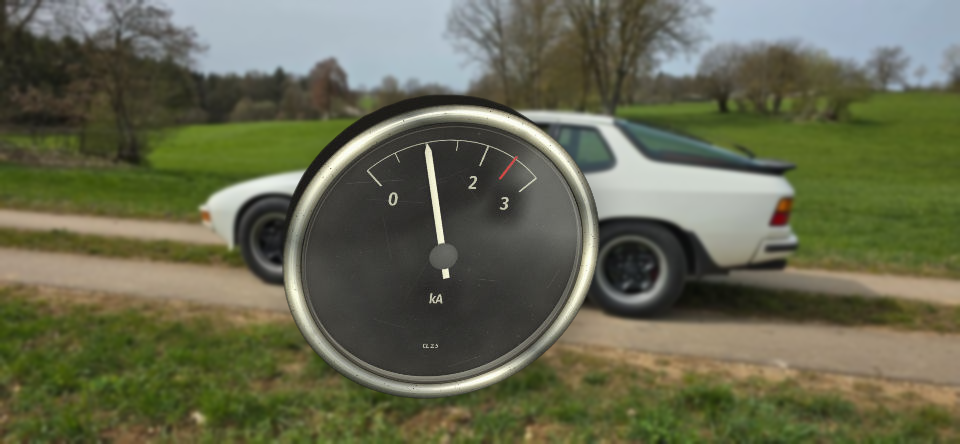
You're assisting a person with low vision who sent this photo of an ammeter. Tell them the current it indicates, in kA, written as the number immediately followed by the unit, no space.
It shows 1kA
